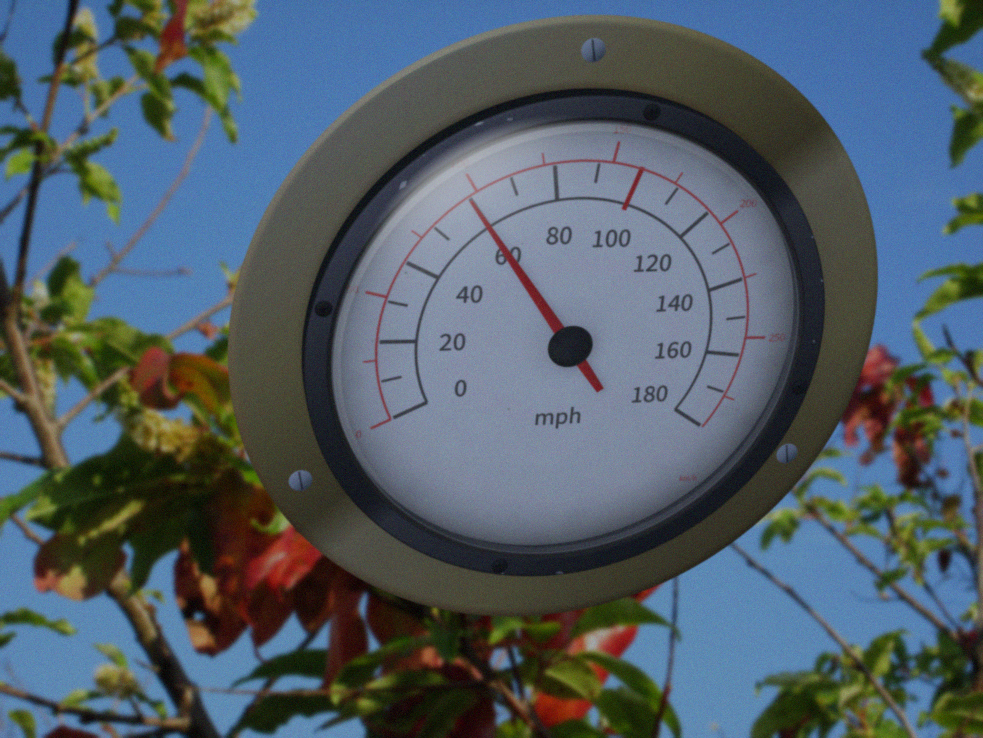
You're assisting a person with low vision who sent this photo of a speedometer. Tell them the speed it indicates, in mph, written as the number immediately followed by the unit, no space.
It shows 60mph
